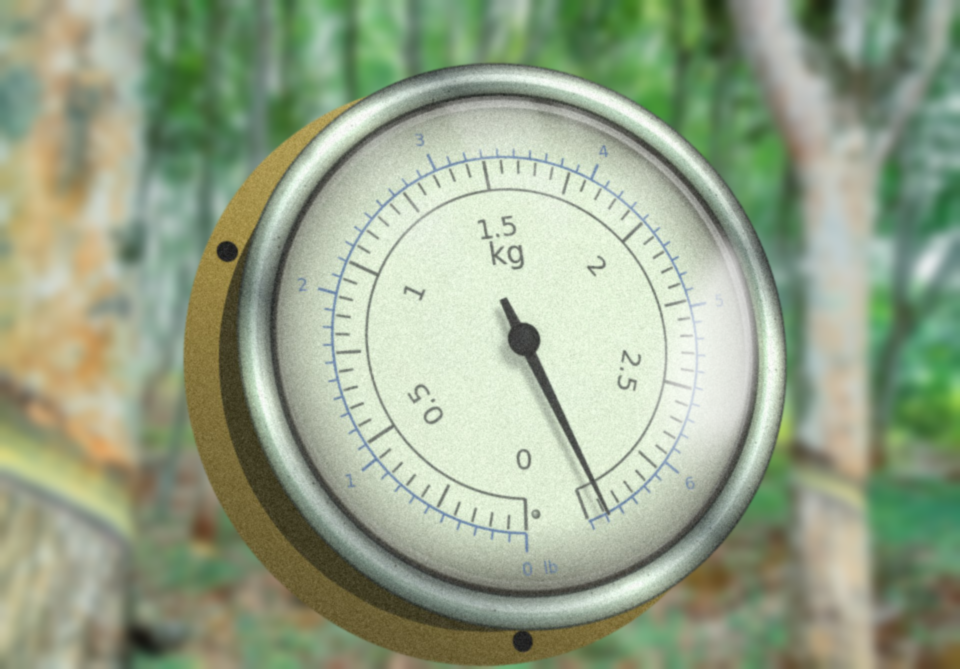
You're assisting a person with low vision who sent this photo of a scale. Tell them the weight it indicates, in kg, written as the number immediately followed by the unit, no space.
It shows 2.95kg
